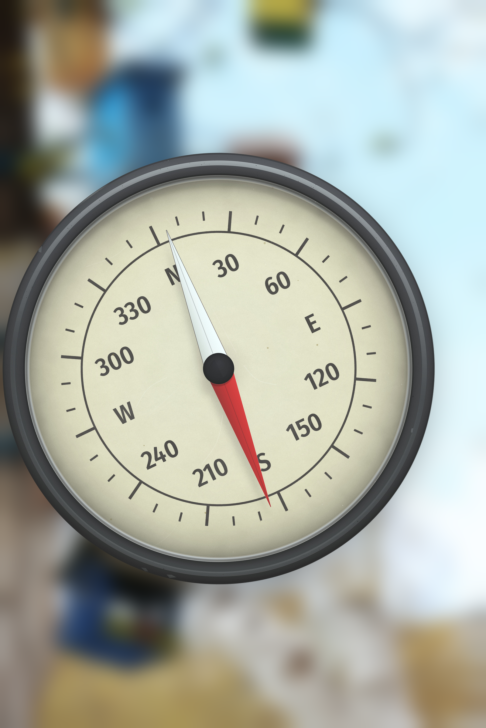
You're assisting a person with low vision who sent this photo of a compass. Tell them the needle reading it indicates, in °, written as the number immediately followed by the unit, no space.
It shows 185°
